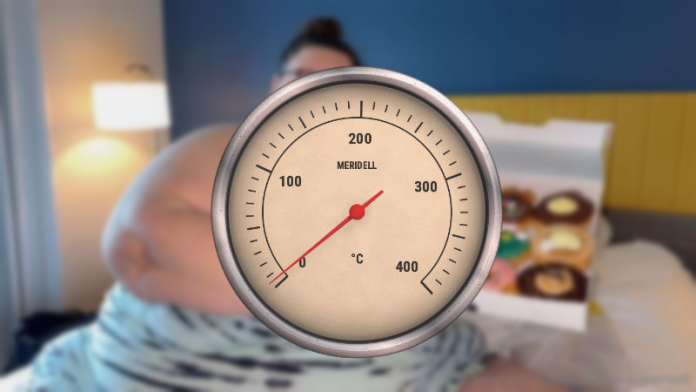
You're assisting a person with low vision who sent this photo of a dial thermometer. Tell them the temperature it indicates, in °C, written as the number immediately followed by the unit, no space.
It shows 5°C
